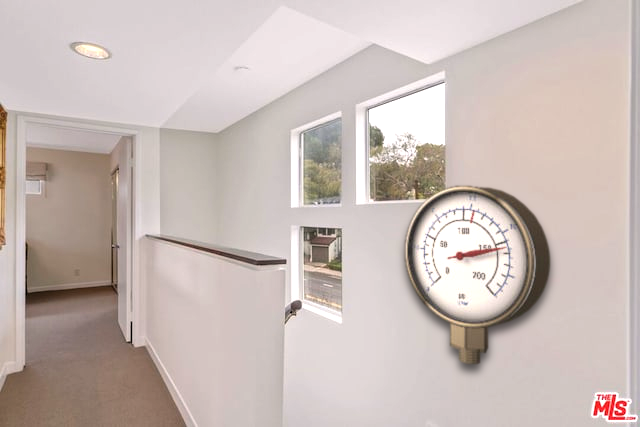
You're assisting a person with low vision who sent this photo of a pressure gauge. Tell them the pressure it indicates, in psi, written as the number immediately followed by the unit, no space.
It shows 155psi
